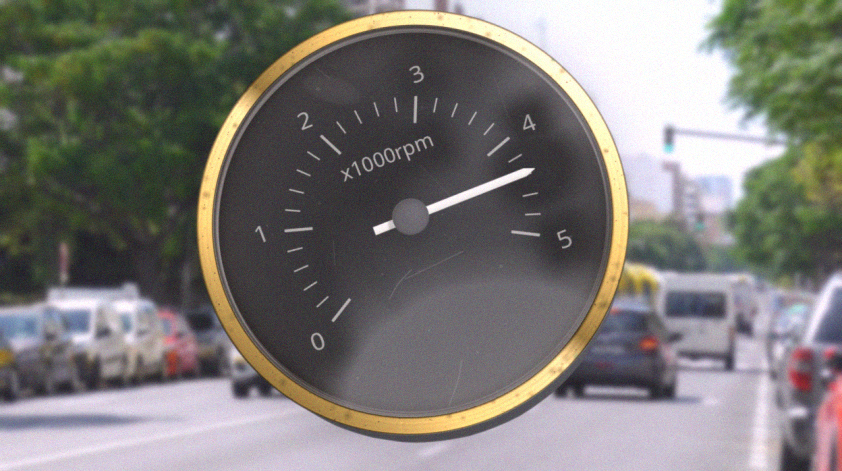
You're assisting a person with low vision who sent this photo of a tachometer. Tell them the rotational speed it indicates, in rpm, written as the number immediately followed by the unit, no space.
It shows 4400rpm
